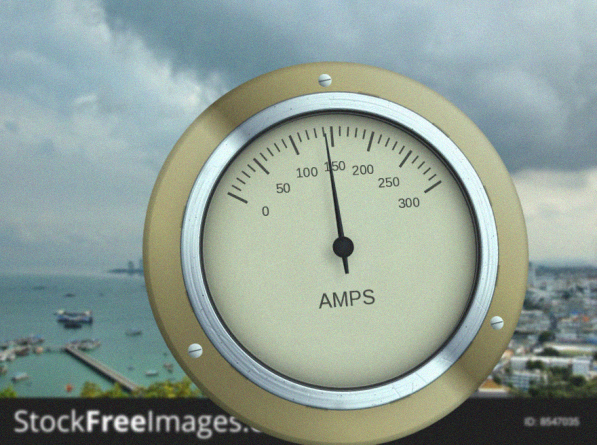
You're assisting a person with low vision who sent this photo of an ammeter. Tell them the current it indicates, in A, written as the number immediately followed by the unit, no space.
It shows 140A
